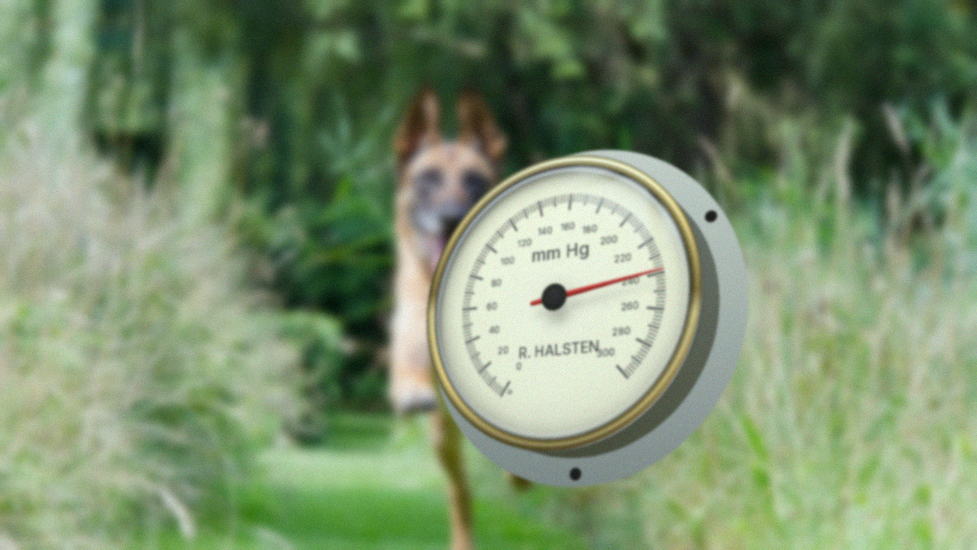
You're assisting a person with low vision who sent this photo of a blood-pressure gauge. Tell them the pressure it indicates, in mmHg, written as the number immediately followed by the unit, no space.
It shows 240mmHg
